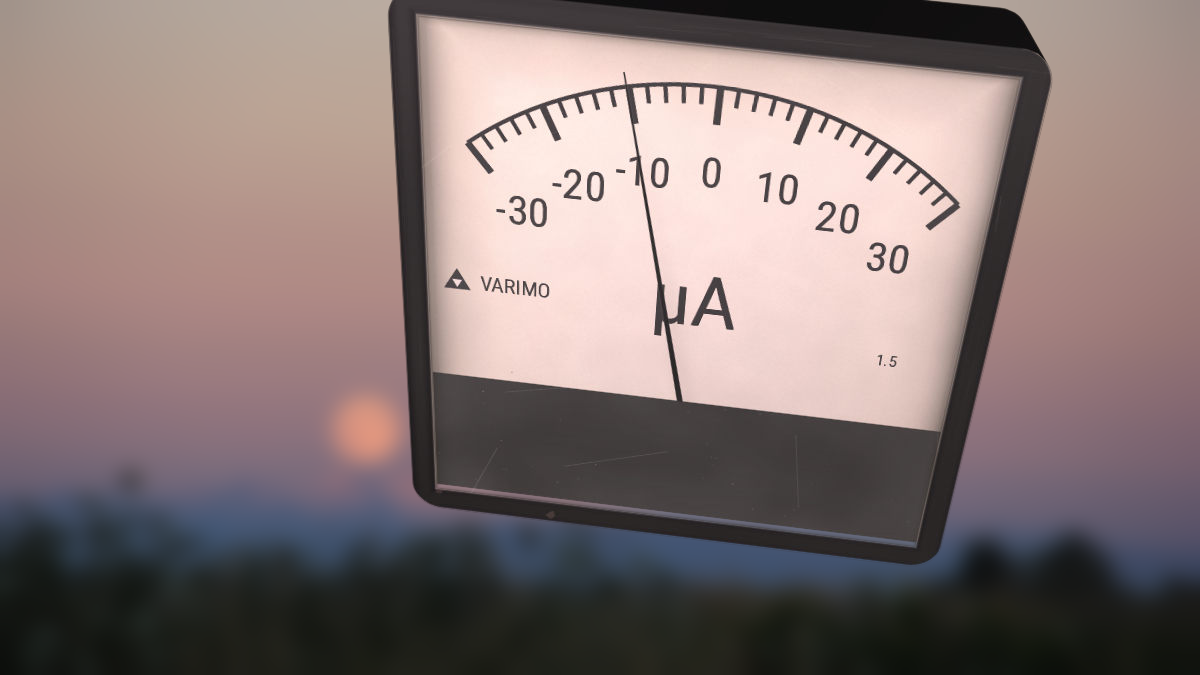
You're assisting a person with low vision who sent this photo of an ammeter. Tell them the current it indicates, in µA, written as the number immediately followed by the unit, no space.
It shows -10µA
